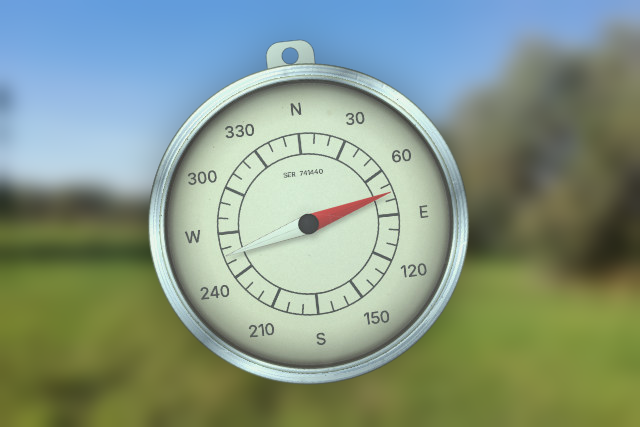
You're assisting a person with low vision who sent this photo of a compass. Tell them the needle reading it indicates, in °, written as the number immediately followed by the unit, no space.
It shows 75°
